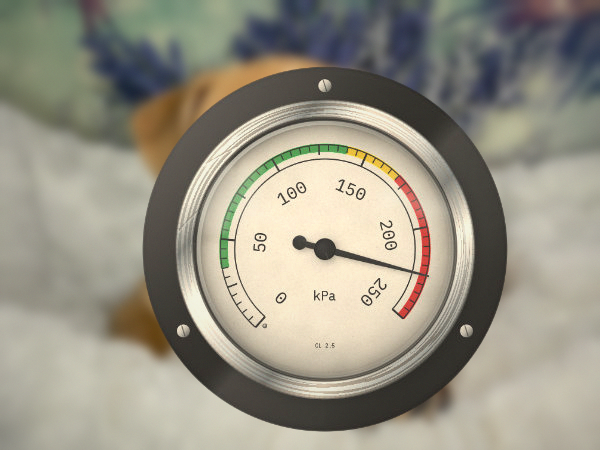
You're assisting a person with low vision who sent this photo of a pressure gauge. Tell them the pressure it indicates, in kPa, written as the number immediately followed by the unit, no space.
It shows 225kPa
